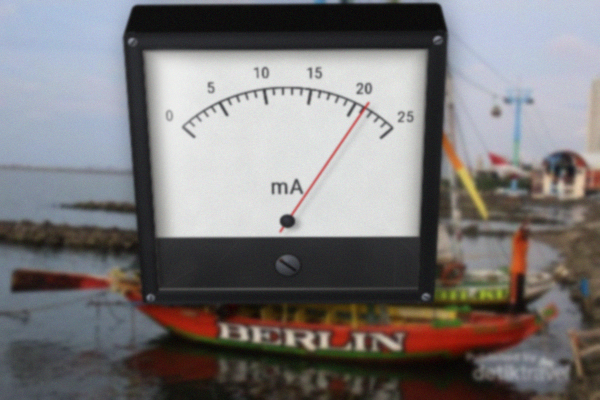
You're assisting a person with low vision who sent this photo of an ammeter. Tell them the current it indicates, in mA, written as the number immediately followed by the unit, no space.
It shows 21mA
